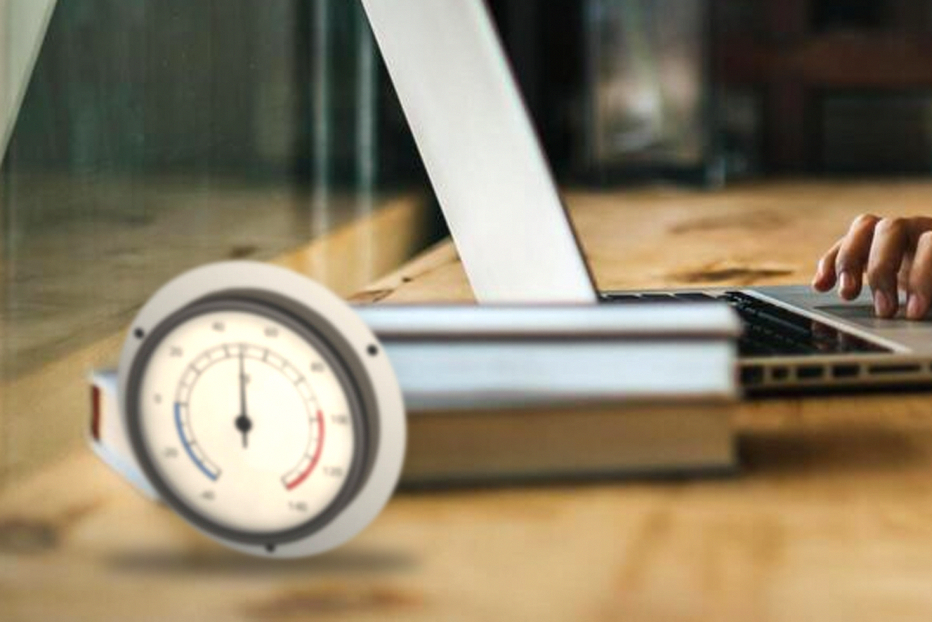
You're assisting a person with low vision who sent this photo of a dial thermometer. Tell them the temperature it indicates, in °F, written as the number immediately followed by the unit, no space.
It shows 50°F
